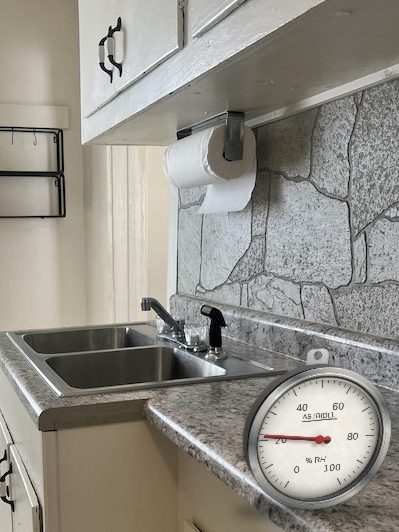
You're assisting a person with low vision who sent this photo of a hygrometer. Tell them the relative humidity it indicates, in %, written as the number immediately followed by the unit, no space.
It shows 22%
